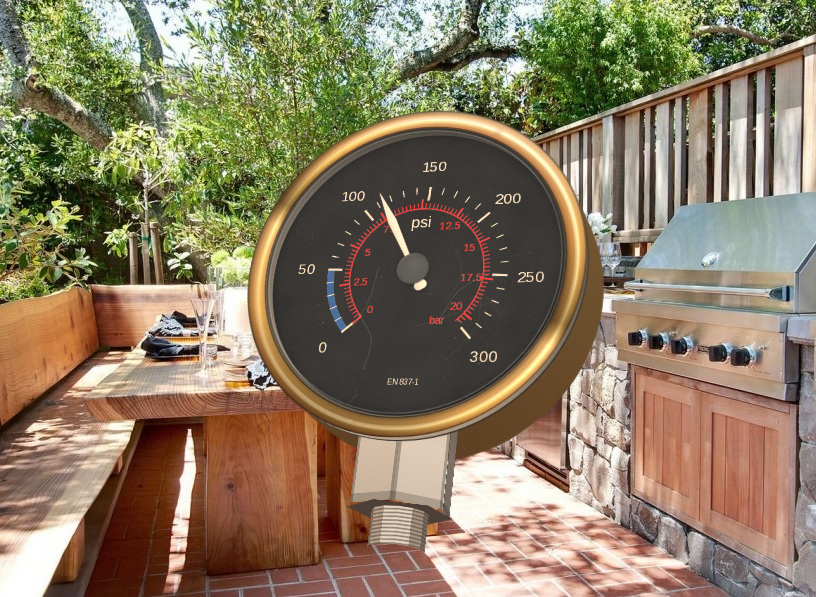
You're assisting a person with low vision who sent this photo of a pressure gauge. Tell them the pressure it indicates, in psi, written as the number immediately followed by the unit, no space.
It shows 115psi
